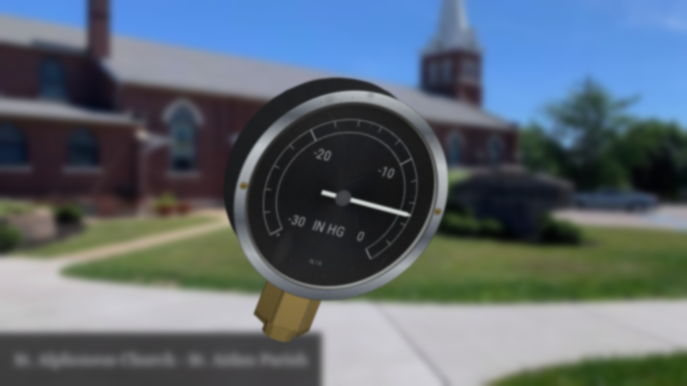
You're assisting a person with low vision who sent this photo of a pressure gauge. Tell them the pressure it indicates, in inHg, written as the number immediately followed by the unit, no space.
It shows -5inHg
